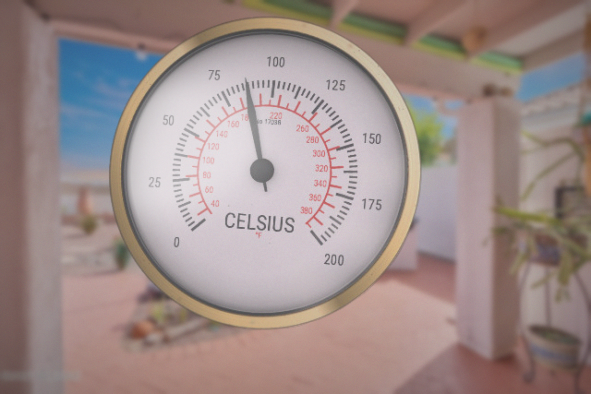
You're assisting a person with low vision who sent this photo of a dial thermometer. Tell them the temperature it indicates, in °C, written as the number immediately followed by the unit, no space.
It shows 87.5°C
